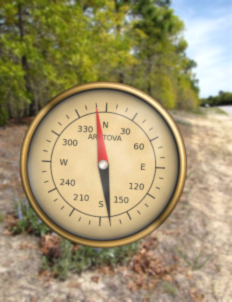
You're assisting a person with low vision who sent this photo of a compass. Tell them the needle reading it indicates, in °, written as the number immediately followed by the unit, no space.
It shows 350°
